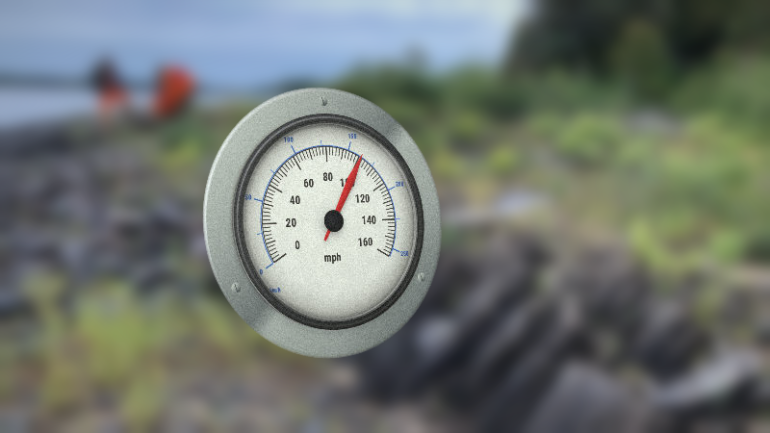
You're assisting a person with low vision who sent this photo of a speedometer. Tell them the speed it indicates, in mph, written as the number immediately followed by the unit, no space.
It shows 100mph
